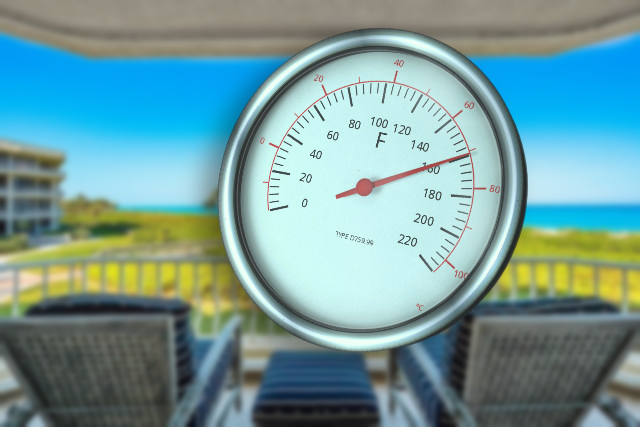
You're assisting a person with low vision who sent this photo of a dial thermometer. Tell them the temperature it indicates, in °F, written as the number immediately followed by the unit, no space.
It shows 160°F
